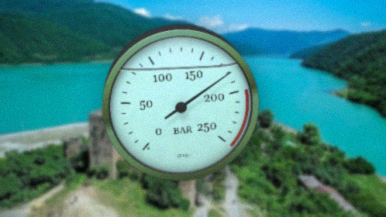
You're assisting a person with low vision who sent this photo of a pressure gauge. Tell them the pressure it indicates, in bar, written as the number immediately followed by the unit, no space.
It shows 180bar
